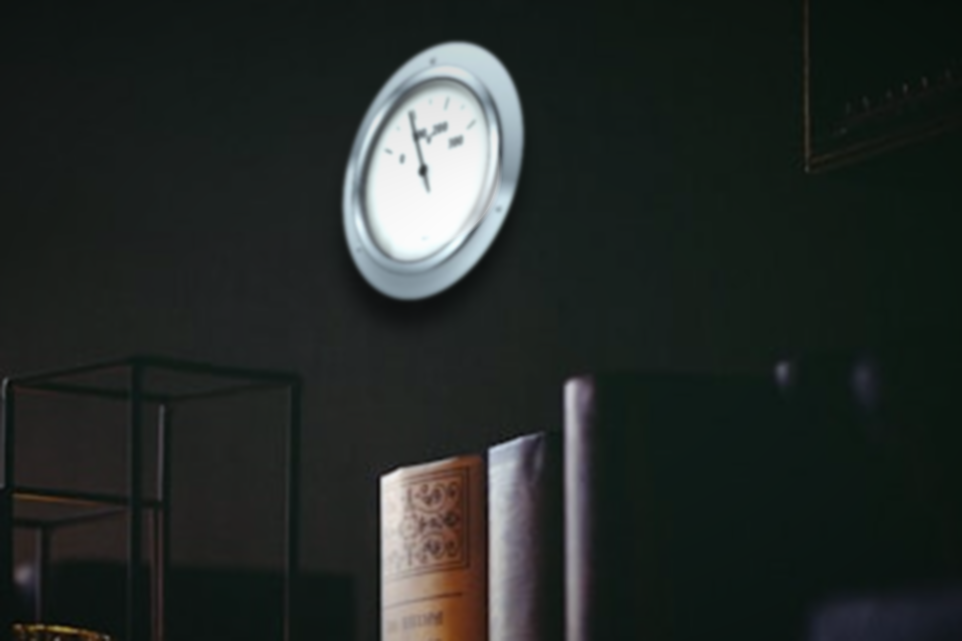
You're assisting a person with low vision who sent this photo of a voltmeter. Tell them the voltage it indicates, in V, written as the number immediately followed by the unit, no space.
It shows 100V
